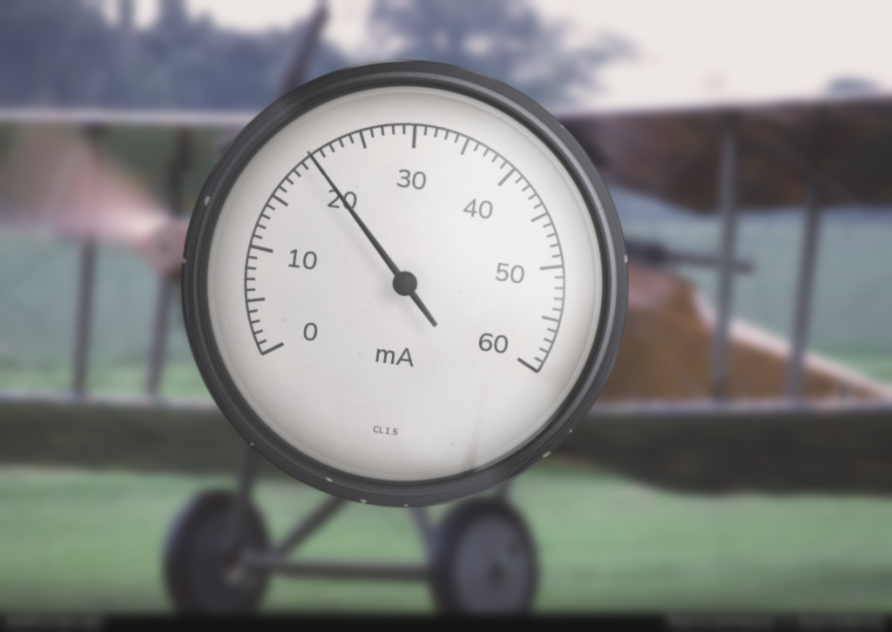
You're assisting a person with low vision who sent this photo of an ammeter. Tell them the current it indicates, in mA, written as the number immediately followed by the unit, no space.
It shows 20mA
